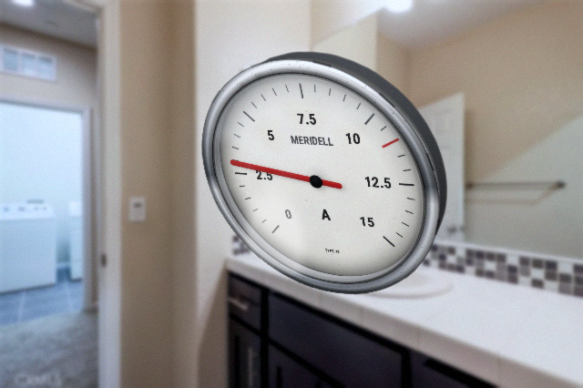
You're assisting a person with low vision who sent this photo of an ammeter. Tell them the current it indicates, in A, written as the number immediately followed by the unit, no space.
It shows 3A
